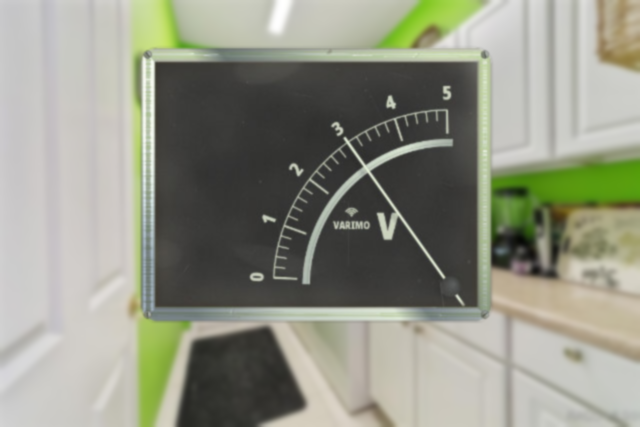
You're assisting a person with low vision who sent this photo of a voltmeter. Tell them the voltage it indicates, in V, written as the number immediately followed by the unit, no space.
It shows 3V
